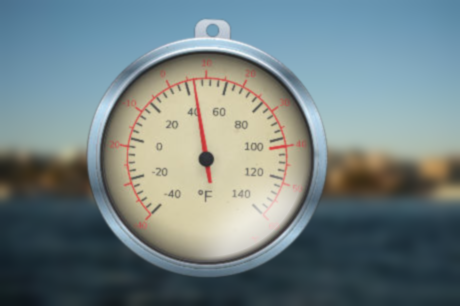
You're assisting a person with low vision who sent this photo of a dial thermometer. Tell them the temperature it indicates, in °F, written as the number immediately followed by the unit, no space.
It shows 44°F
